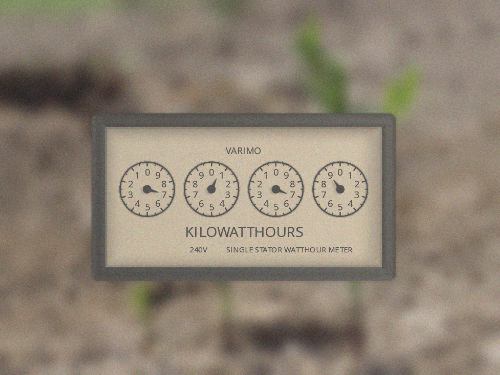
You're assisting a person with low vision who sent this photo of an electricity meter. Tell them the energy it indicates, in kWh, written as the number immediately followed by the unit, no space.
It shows 7069kWh
